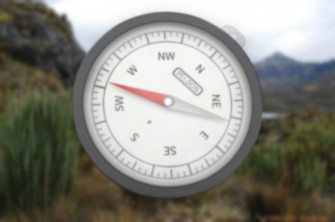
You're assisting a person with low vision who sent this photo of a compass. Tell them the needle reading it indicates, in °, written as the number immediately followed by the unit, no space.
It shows 245°
